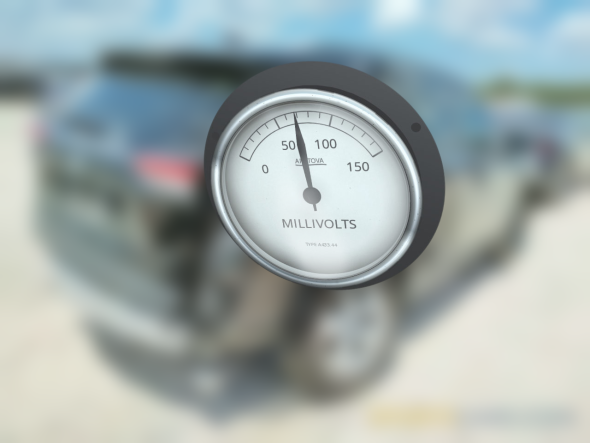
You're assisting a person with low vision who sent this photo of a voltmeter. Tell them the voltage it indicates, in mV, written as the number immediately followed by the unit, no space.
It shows 70mV
